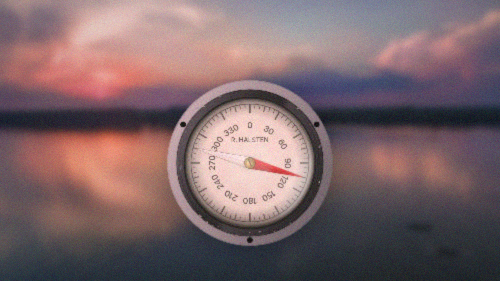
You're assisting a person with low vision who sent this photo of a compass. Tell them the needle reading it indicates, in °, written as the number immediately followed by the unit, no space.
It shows 105°
